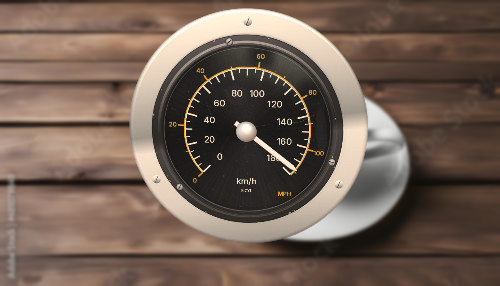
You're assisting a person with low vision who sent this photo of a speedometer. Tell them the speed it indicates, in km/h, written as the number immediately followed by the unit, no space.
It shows 175km/h
